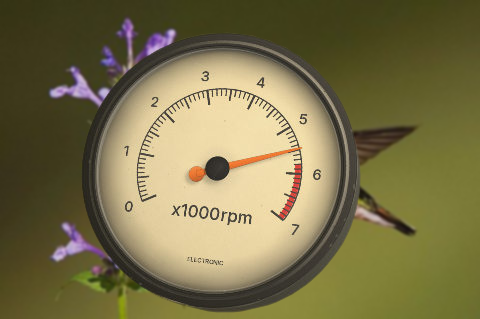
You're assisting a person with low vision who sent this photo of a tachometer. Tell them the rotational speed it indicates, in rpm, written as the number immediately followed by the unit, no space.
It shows 5500rpm
